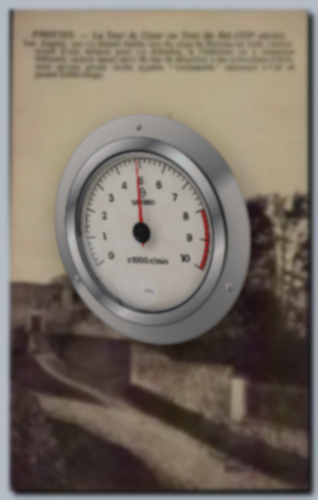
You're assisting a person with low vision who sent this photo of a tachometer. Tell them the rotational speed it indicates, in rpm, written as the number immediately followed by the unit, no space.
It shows 5000rpm
